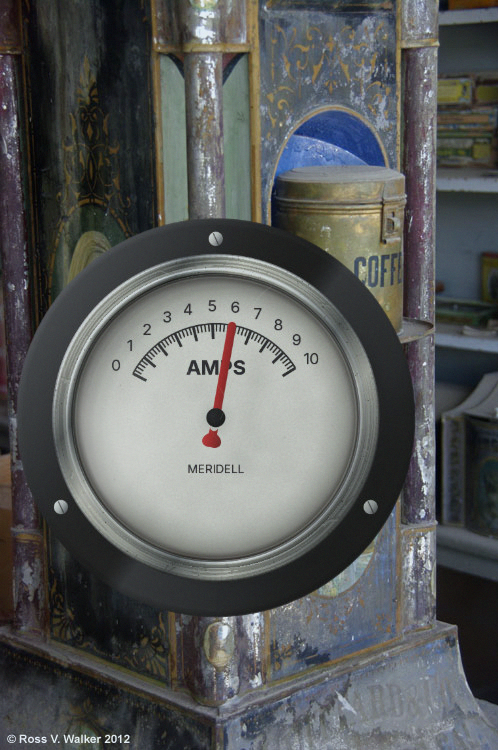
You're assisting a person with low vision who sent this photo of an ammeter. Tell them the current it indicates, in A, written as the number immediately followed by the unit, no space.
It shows 6A
